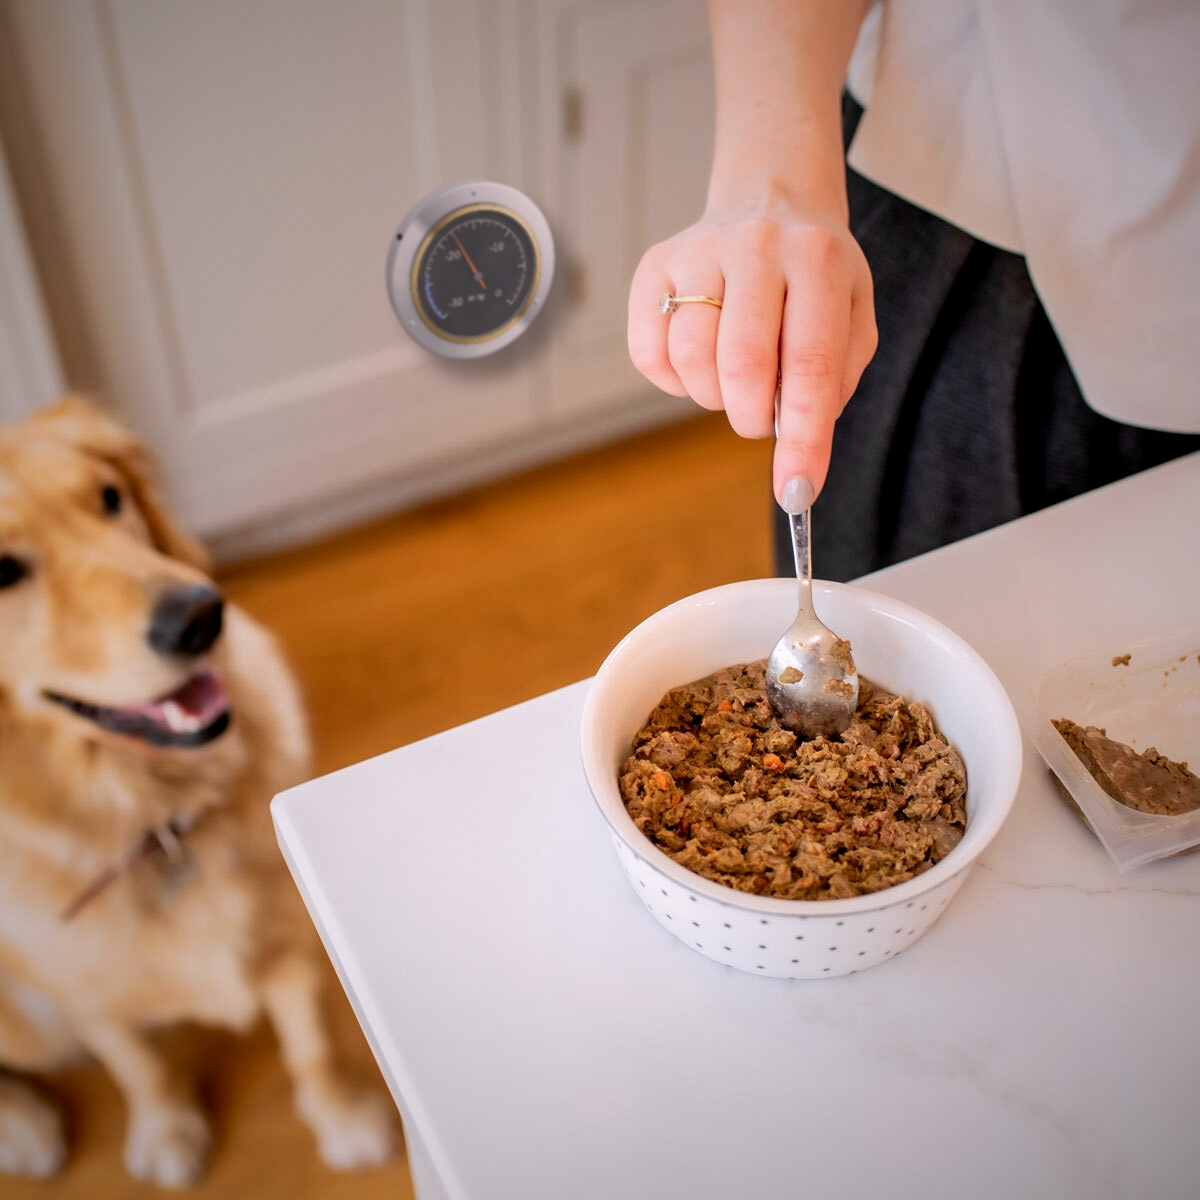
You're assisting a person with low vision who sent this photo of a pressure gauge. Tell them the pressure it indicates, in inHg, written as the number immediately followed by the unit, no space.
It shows -18inHg
